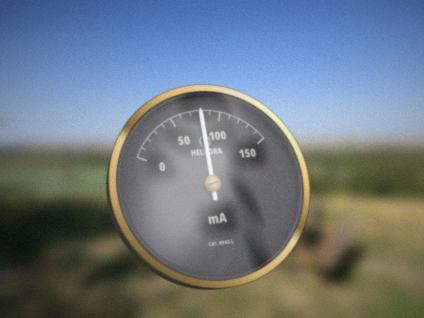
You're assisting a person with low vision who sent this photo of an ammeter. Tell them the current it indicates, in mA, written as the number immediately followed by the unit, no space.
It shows 80mA
